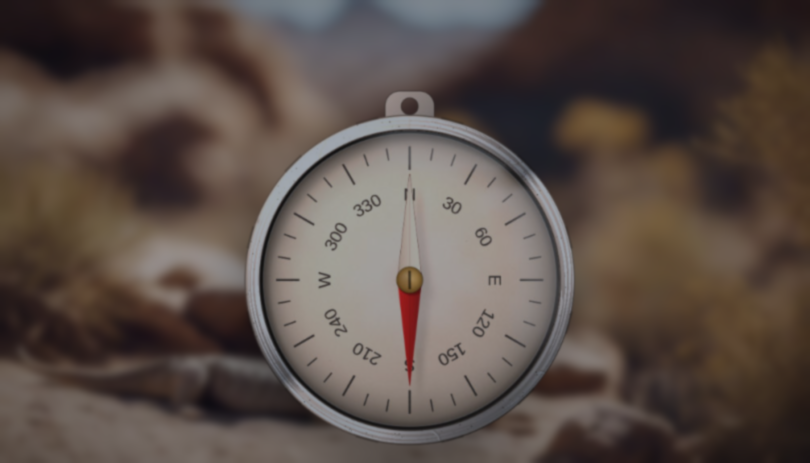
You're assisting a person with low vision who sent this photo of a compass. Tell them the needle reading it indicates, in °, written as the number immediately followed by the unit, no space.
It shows 180°
